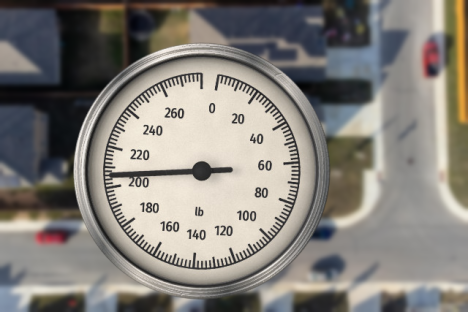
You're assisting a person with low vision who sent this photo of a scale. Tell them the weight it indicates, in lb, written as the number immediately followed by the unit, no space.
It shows 206lb
